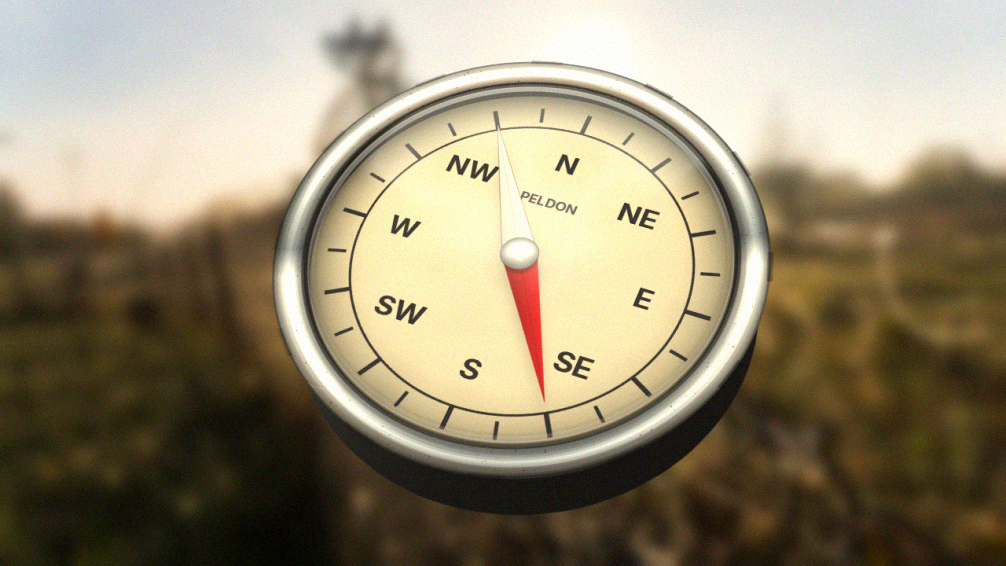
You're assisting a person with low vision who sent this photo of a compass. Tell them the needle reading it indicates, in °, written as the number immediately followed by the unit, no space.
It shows 150°
